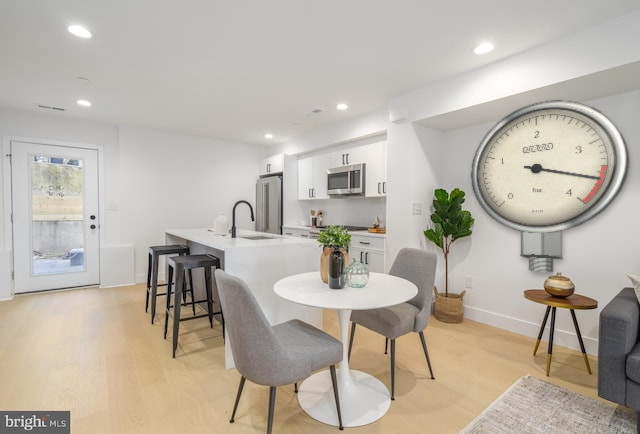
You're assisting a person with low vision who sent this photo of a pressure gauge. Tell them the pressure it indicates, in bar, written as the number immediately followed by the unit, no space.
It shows 3.6bar
